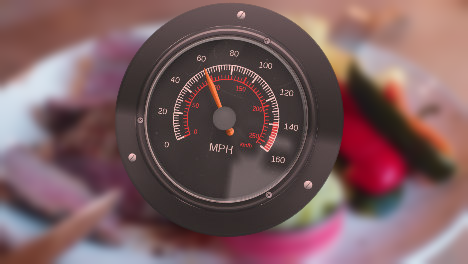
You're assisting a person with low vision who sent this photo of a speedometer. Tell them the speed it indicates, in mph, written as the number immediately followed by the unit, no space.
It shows 60mph
